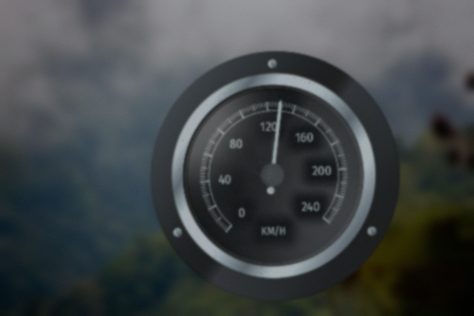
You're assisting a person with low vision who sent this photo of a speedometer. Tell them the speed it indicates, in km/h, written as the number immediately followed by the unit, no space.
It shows 130km/h
